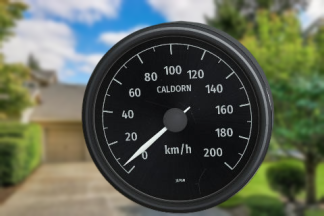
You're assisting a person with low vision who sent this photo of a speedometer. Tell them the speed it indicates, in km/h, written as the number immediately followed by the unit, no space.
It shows 5km/h
